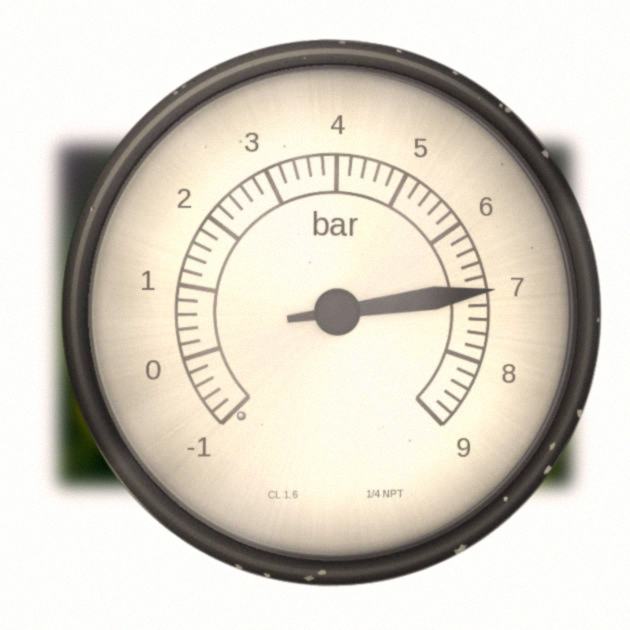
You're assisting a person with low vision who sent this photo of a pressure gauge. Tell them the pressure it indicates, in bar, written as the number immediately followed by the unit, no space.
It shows 7bar
